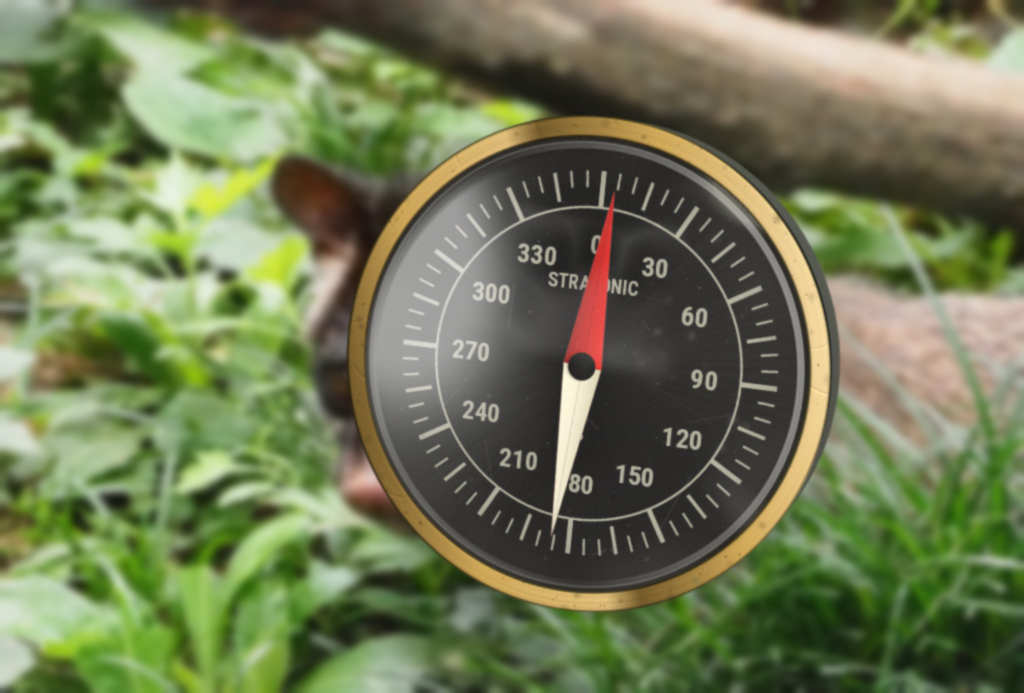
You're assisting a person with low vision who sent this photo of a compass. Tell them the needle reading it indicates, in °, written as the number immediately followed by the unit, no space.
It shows 5°
